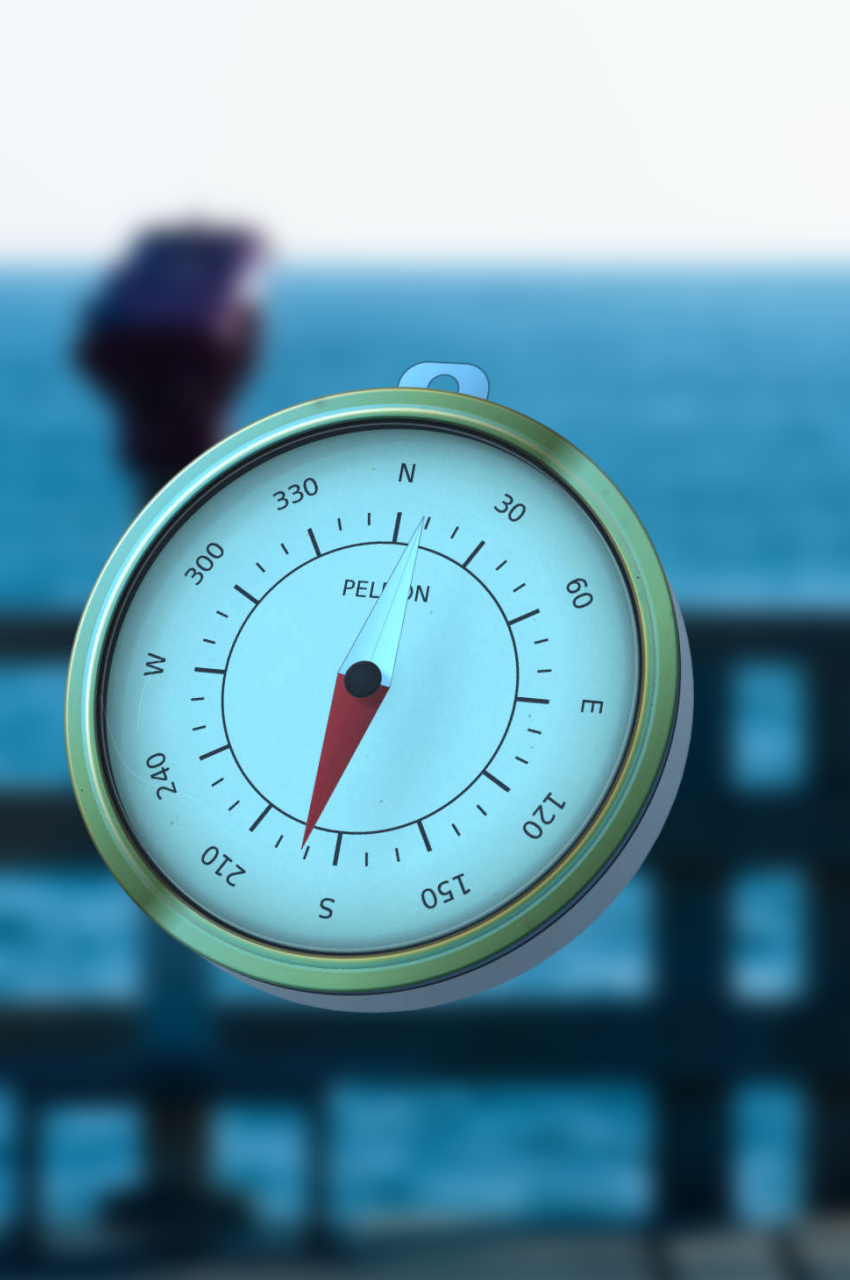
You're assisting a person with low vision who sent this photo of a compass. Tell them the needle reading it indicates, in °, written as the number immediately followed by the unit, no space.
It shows 190°
